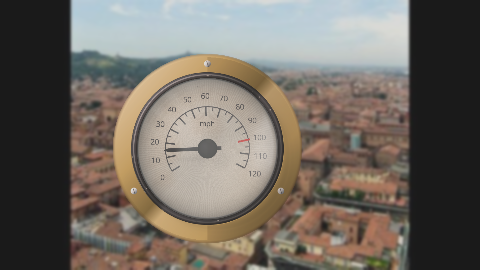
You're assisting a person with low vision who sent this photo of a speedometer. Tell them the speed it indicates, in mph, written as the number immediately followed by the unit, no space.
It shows 15mph
